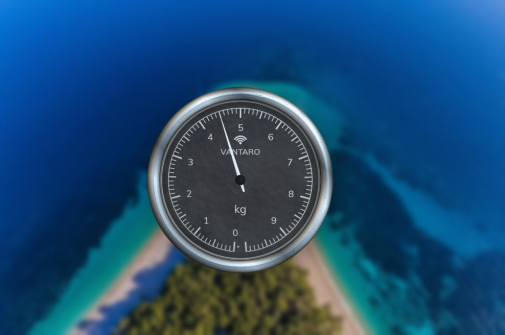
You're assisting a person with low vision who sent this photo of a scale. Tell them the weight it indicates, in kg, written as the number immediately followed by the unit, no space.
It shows 4.5kg
